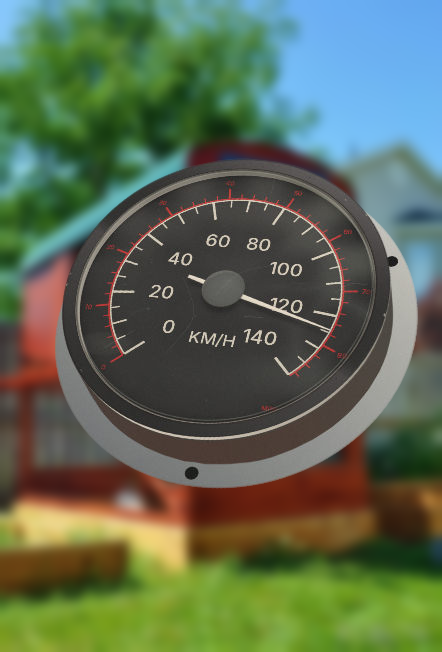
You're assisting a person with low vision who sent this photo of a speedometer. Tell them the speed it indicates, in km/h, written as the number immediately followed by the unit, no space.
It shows 125km/h
